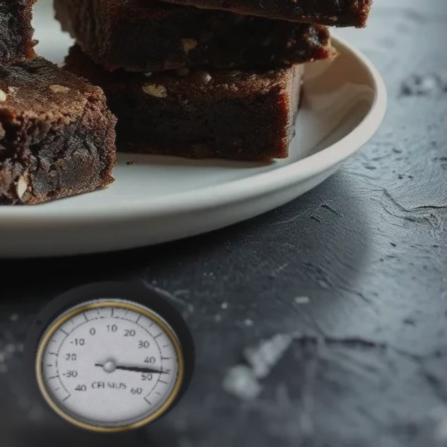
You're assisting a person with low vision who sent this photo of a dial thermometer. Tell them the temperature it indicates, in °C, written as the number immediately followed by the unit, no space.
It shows 45°C
